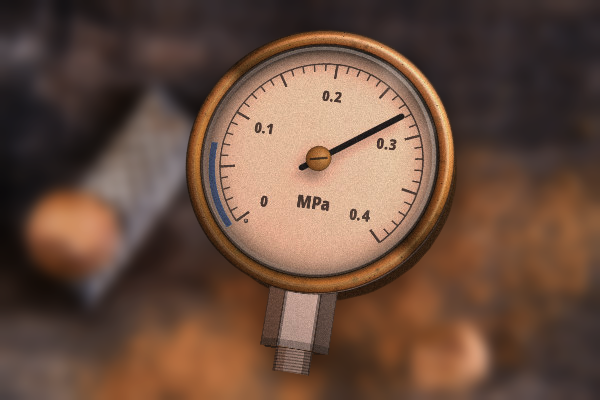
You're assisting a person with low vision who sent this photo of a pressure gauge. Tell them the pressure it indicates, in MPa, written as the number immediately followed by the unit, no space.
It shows 0.28MPa
